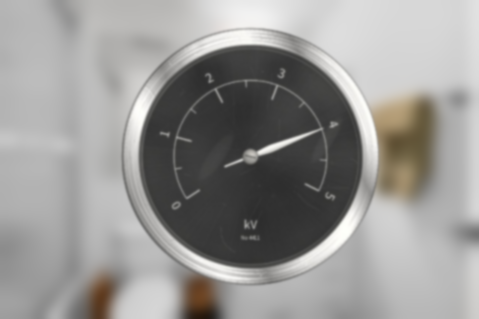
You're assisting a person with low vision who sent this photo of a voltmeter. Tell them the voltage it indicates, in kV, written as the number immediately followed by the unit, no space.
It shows 4kV
